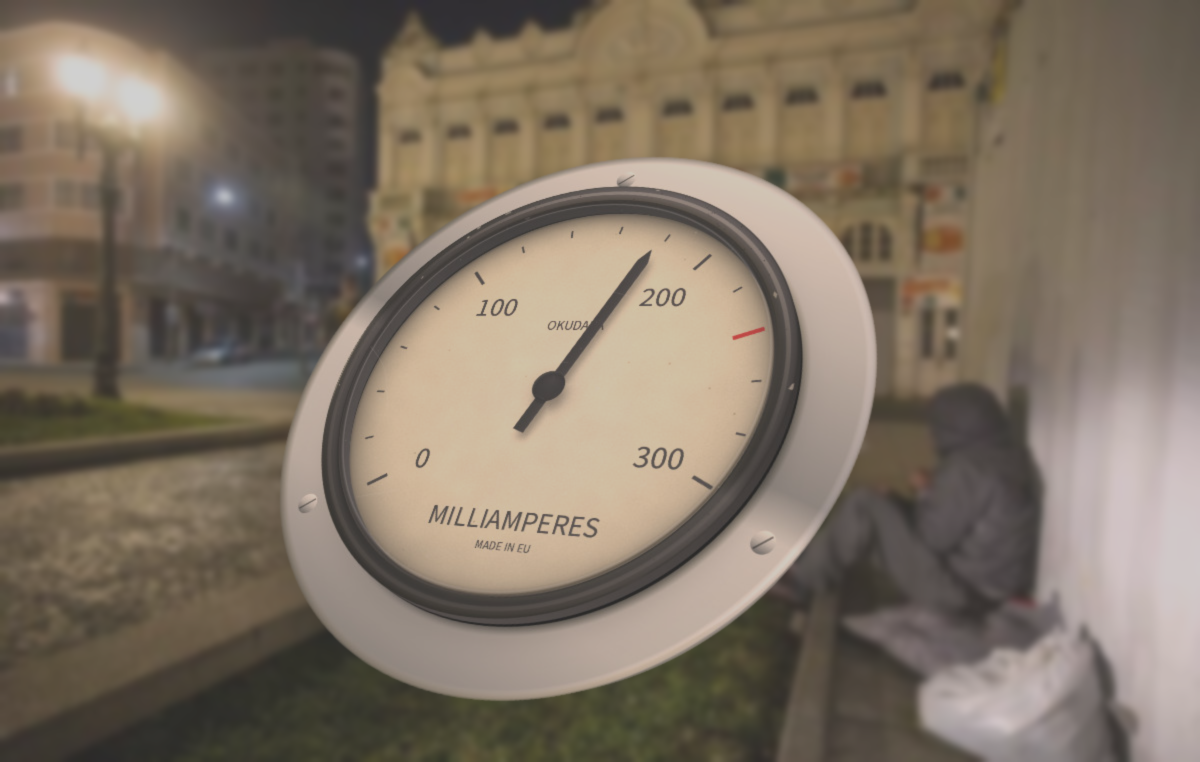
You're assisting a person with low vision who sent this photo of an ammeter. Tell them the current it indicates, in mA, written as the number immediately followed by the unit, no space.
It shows 180mA
